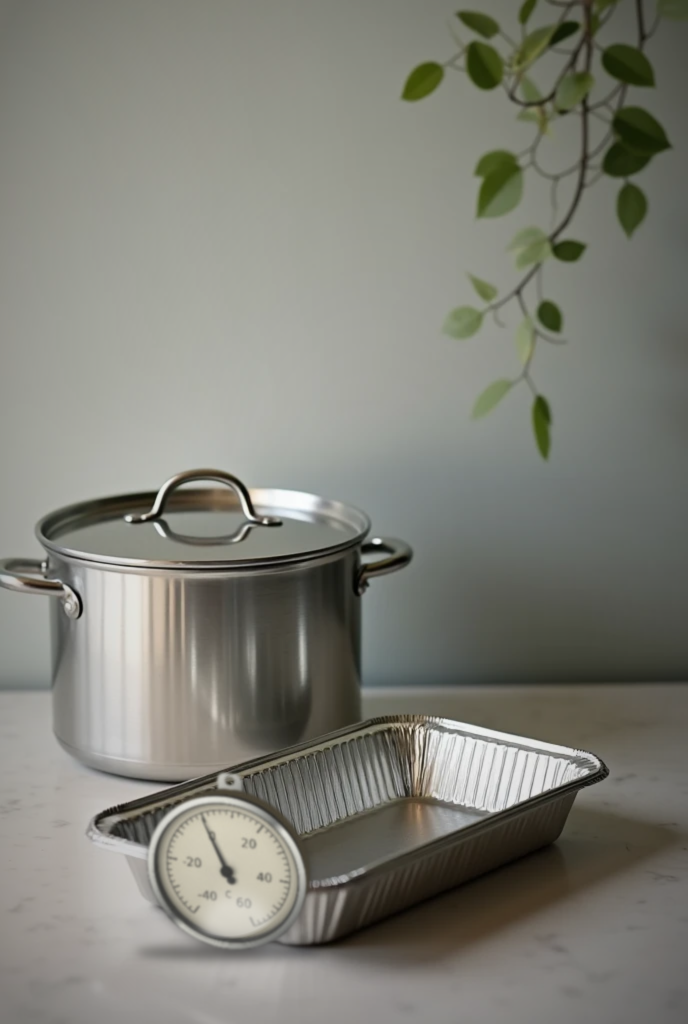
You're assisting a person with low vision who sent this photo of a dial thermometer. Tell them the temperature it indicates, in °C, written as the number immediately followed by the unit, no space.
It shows 0°C
